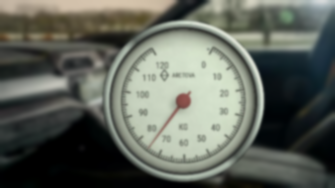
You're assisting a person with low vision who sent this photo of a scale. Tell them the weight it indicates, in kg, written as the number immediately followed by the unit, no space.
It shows 75kg
